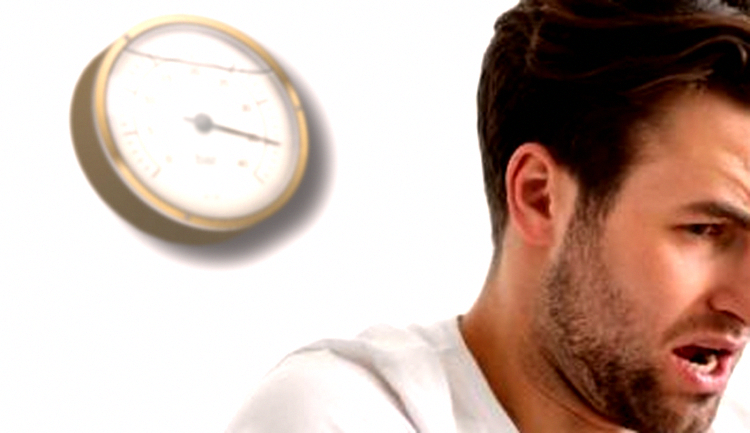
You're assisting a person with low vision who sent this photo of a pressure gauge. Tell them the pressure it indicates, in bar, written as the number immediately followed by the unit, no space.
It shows 35bar
